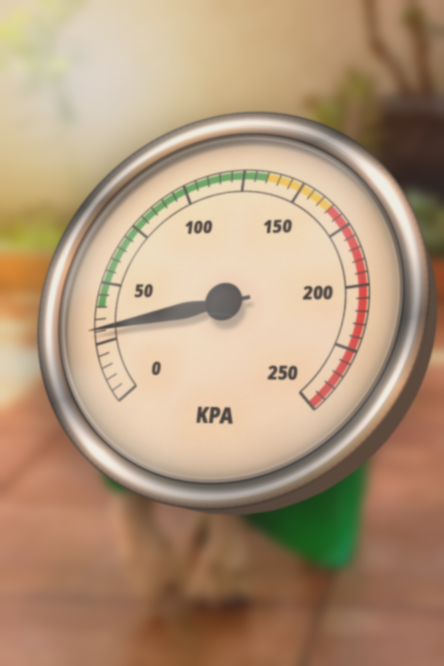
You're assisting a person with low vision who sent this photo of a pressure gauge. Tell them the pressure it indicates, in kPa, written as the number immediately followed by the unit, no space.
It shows 30kPa
